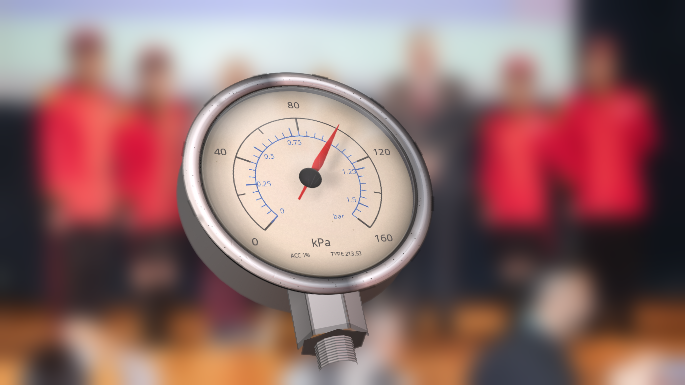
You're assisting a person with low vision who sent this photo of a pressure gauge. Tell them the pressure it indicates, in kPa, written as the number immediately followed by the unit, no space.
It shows 100kPa
